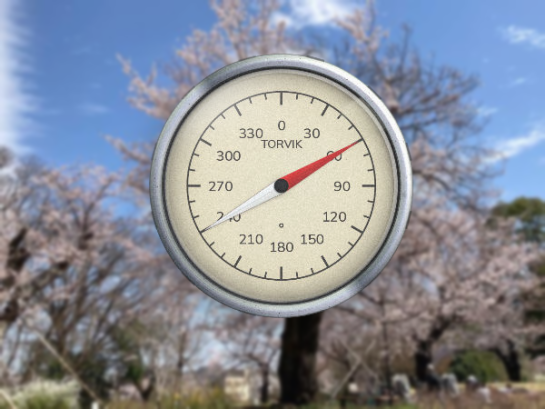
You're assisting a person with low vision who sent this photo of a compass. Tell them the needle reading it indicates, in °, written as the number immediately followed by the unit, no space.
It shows 60°
